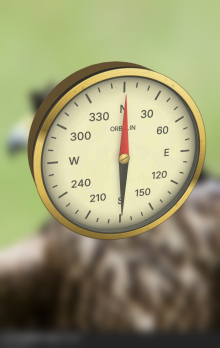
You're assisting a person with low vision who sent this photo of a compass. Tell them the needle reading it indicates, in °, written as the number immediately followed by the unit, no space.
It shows 0°
